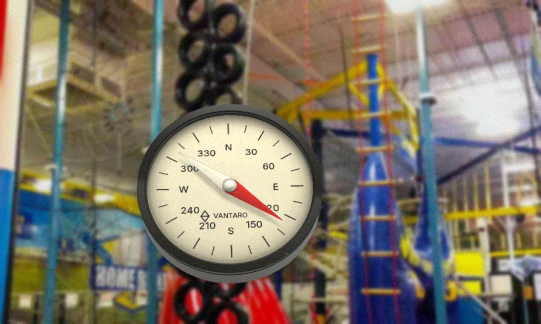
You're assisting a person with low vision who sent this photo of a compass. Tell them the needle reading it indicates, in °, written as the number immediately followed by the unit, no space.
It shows 127.5°
